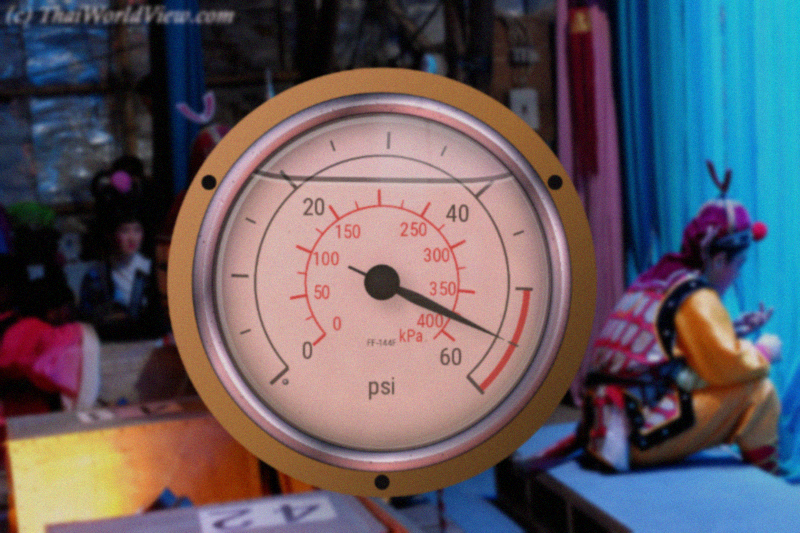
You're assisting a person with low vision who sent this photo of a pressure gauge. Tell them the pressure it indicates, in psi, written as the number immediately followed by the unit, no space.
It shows 55psi
